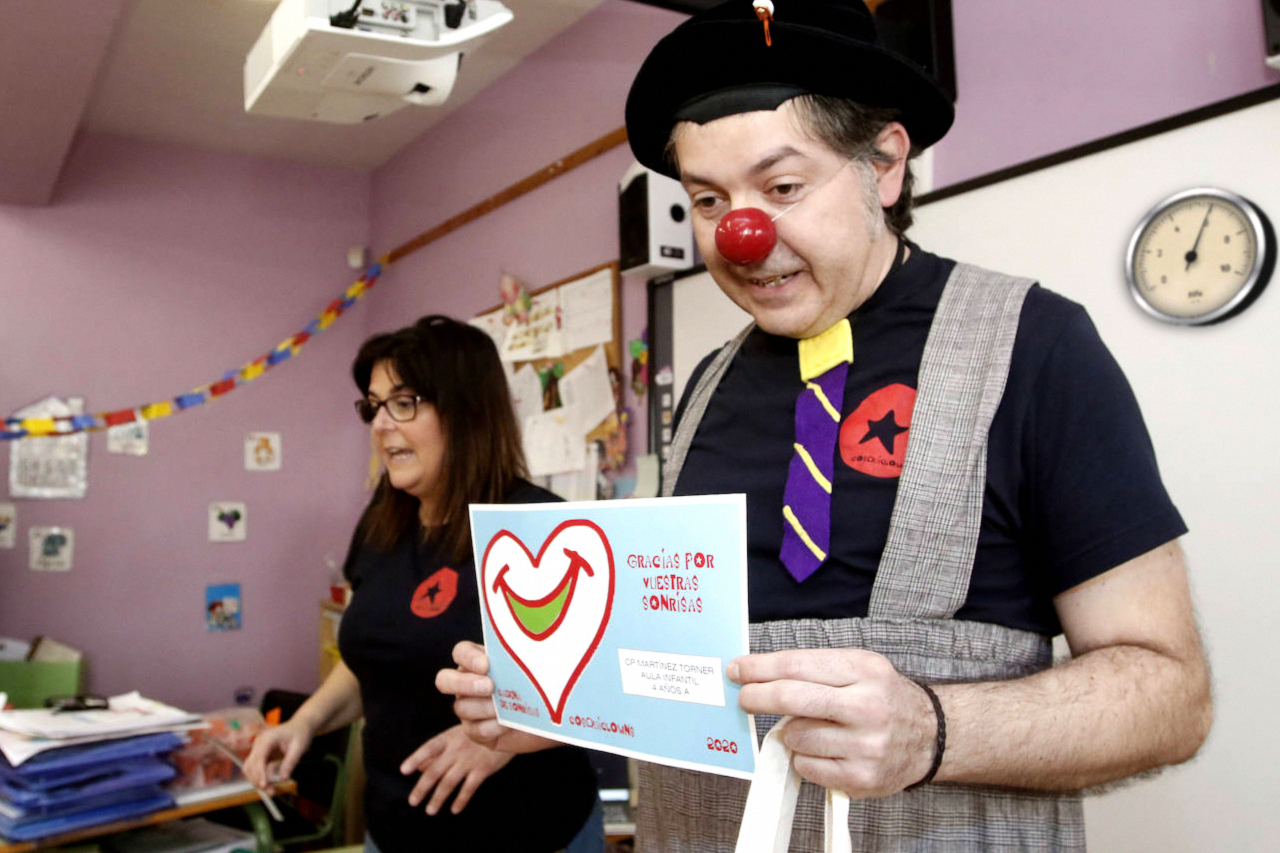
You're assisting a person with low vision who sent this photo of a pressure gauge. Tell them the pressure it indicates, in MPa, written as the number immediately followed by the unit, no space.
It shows 6MPa
